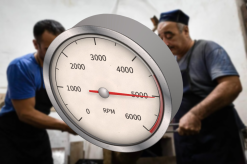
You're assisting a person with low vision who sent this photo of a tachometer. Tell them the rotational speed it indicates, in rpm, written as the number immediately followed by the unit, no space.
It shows 5000rpm
